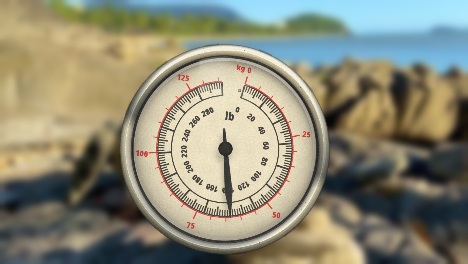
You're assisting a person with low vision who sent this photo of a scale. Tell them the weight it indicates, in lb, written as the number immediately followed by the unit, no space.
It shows 140lb
